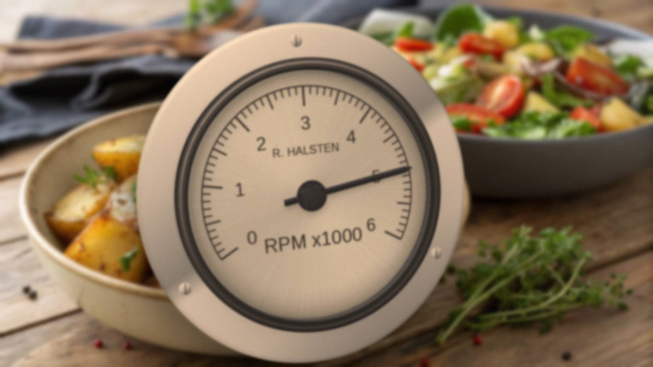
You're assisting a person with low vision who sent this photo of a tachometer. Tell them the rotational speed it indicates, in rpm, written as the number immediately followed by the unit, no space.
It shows 5000rpm
